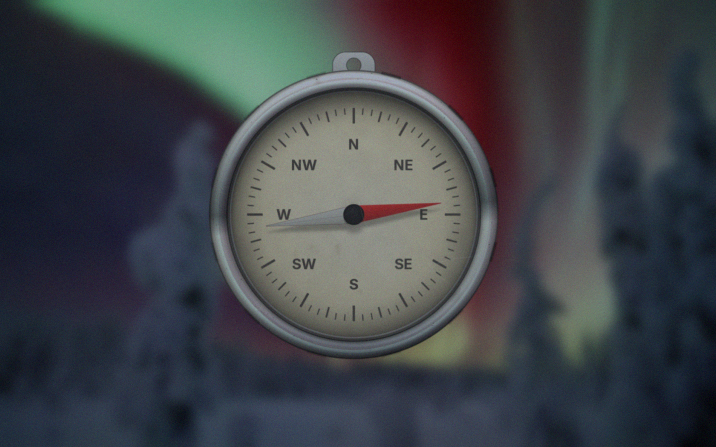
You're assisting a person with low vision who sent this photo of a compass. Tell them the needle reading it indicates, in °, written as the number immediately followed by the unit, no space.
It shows 82.5°
